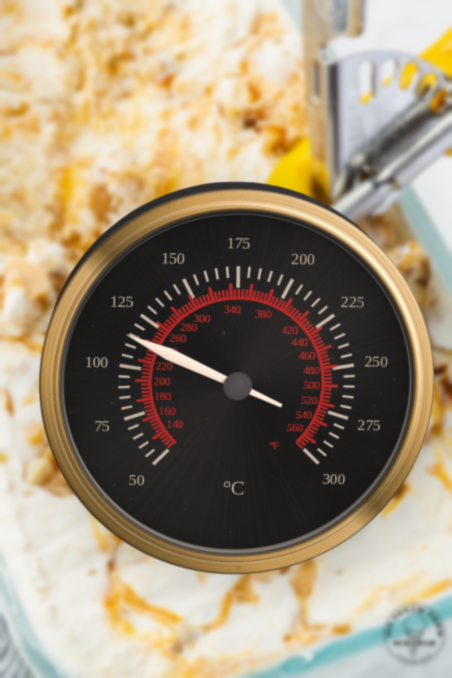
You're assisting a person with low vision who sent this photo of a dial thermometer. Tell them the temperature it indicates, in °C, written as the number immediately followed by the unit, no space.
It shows 115°C
